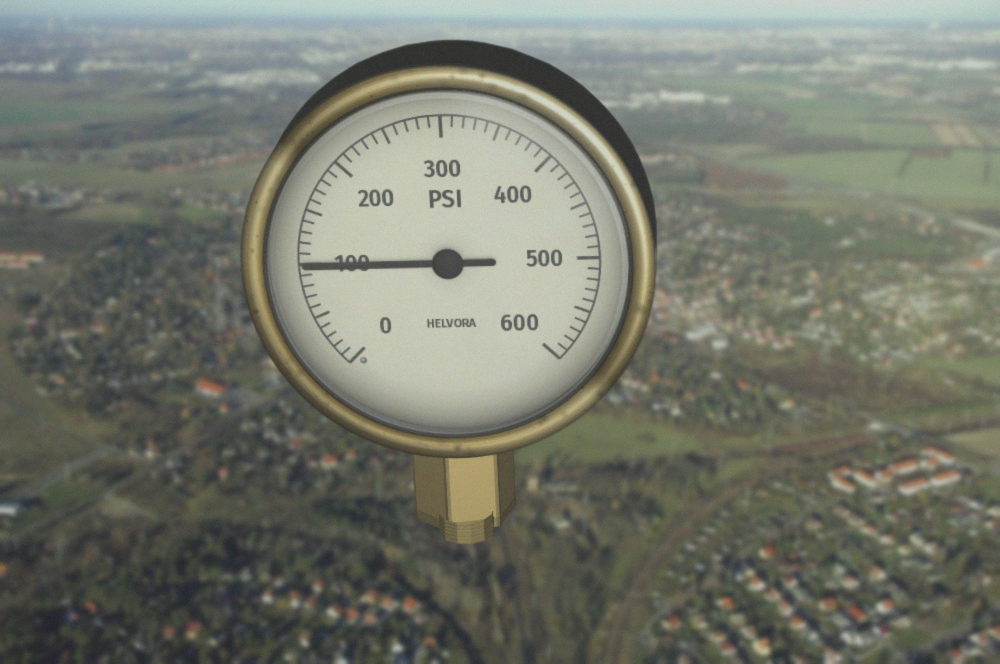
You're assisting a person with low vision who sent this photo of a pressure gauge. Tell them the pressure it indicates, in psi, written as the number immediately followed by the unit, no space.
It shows 100psi
